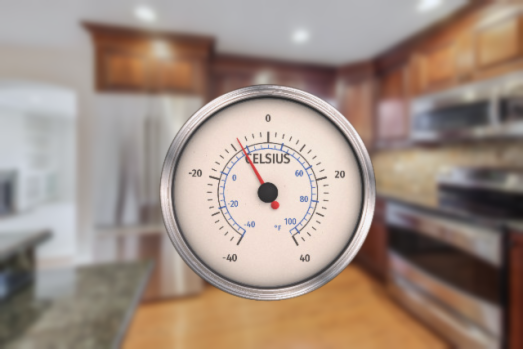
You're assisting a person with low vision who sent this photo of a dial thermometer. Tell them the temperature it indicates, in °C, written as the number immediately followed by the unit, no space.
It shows -8°C
